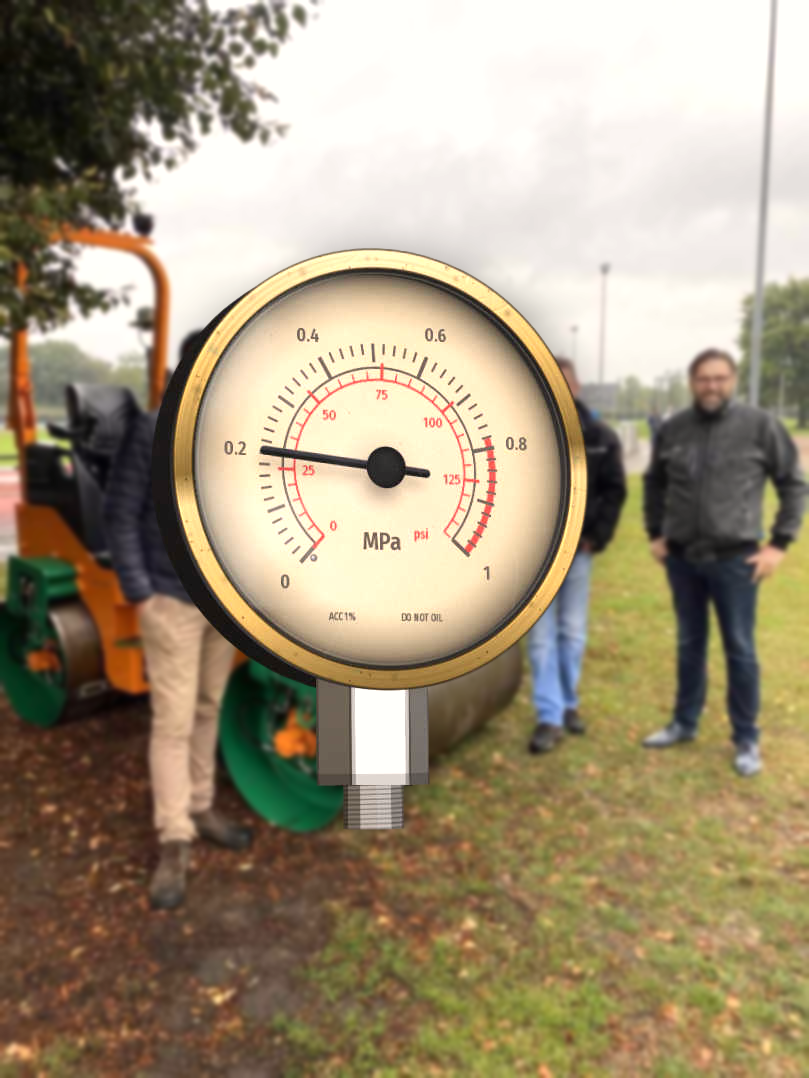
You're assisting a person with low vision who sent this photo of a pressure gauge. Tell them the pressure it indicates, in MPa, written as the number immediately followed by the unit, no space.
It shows 0.2MPa
